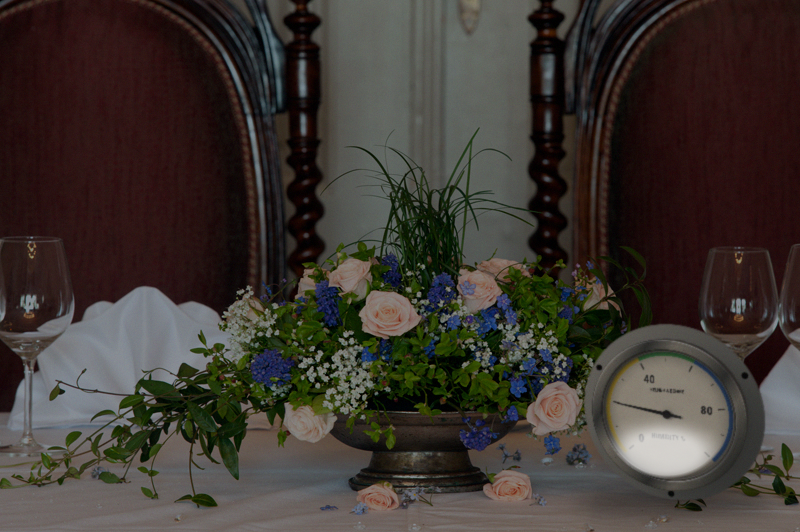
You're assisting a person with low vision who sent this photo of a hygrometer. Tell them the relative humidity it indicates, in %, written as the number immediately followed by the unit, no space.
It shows 20%
